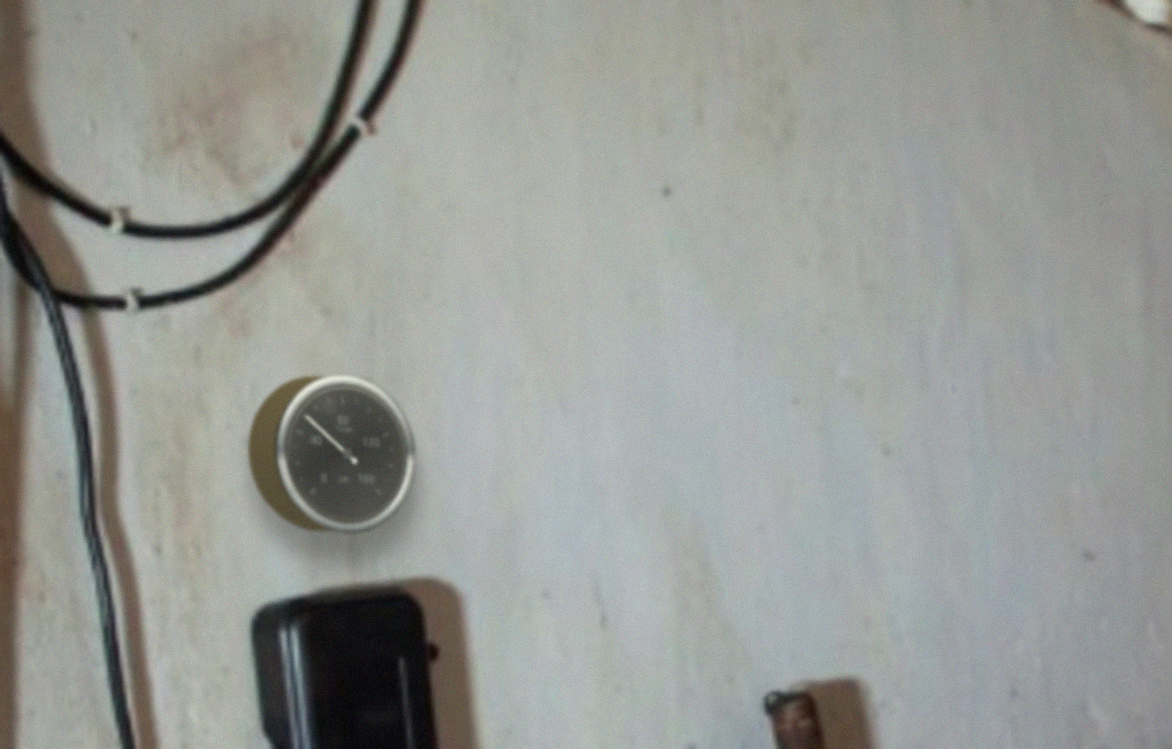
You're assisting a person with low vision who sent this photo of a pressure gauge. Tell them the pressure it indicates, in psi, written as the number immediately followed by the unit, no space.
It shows 50psi
